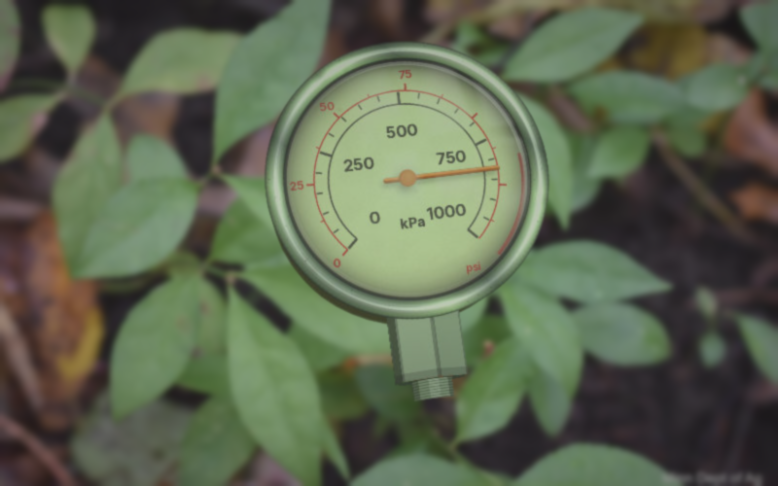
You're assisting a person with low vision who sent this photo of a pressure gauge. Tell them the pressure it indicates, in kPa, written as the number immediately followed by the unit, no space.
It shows 825kPa
